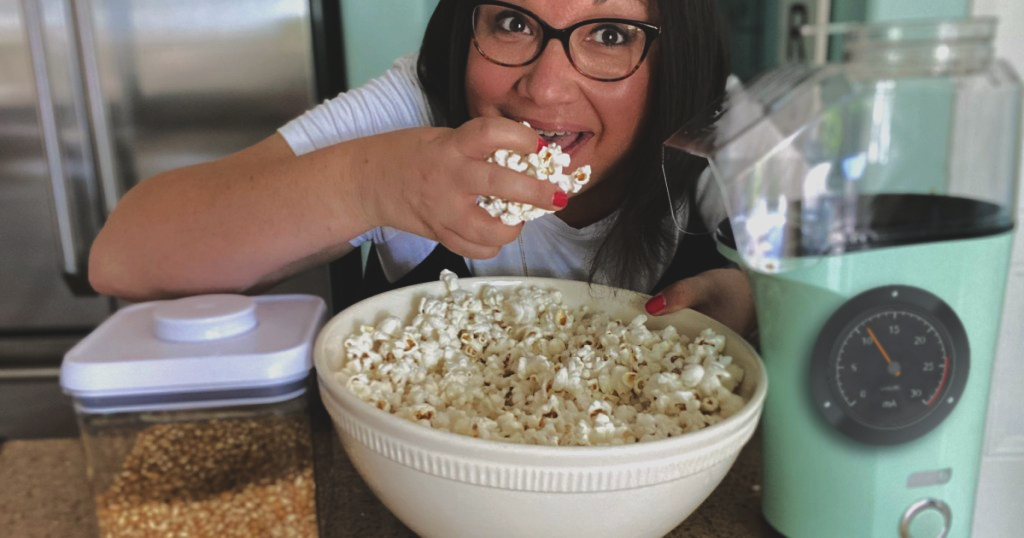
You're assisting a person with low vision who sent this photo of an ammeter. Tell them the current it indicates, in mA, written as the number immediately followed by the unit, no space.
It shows 11mA
